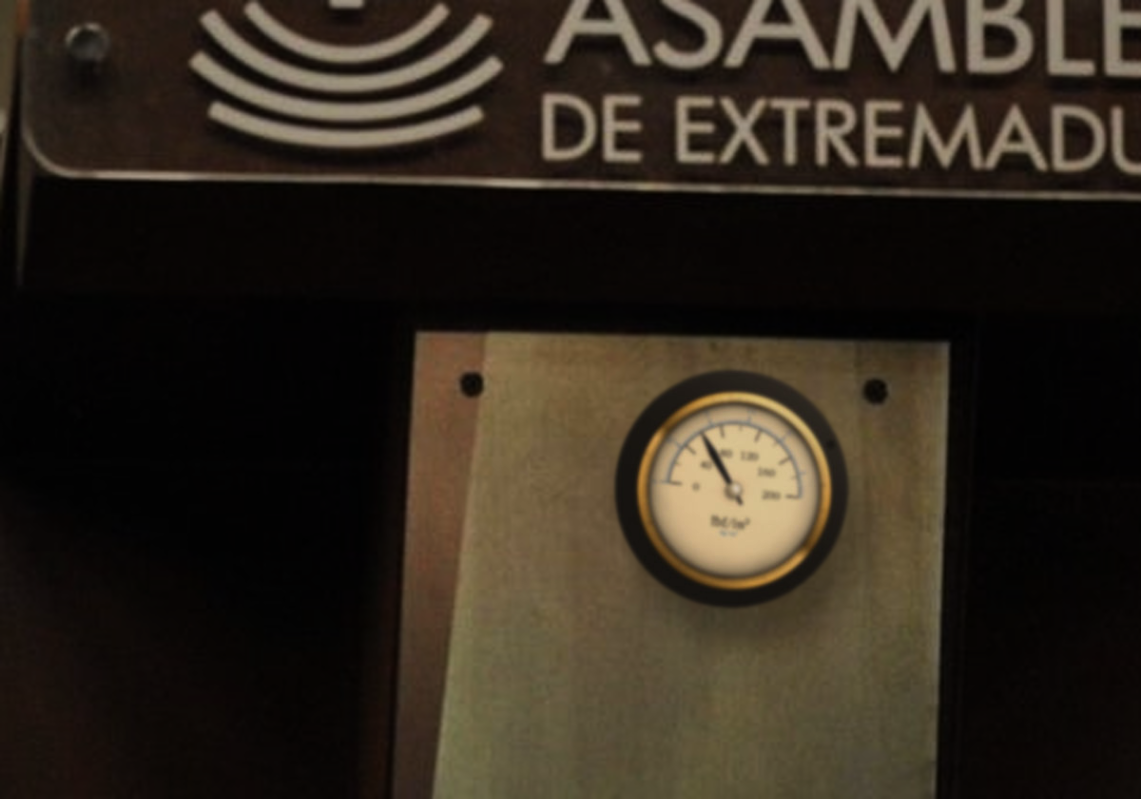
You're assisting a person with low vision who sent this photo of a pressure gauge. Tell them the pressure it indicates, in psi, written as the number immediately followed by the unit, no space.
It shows 60psi
